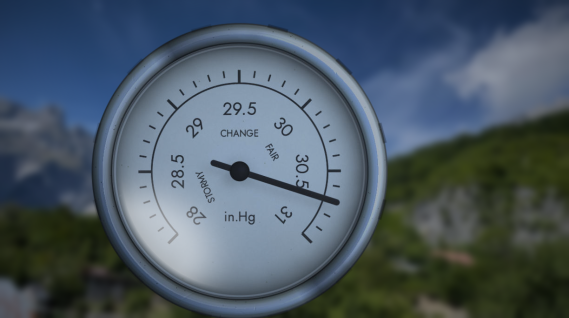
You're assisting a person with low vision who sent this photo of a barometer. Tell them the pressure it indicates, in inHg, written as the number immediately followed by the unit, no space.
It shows 30.7inHg
